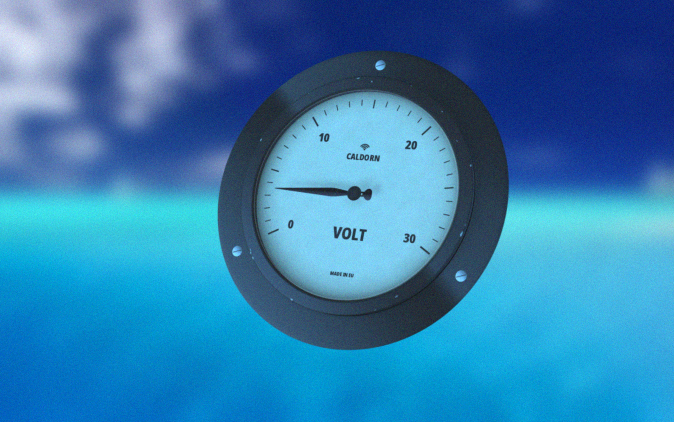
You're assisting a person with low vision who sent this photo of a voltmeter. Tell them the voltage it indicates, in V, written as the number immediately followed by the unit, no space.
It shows 3.5V
